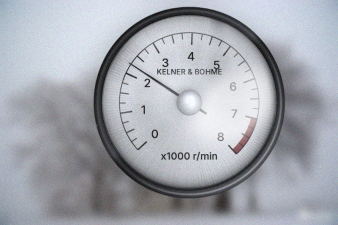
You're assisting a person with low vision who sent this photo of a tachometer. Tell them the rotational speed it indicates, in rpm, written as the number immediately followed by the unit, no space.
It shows 2250rpm
